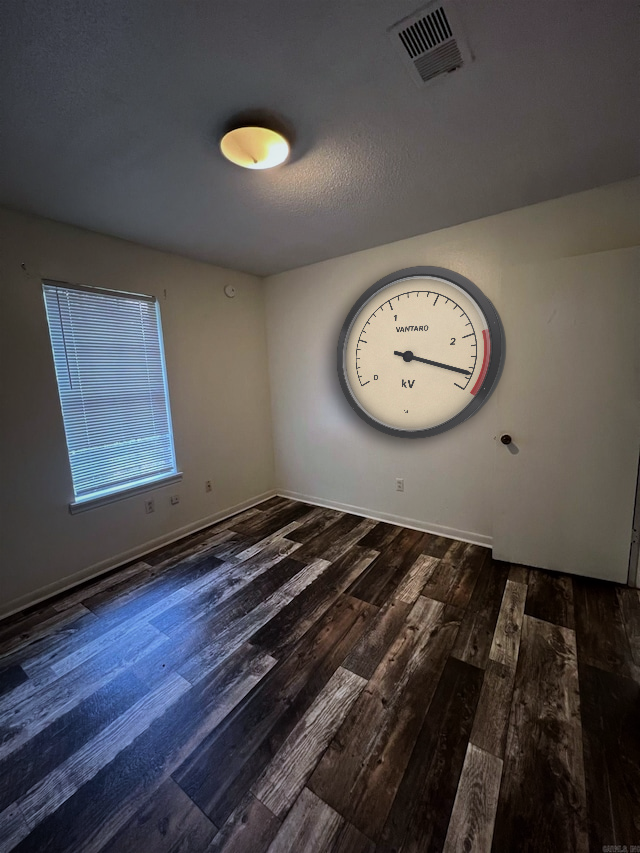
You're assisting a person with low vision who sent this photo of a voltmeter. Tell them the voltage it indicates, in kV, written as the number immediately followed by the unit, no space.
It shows 2.35kV
